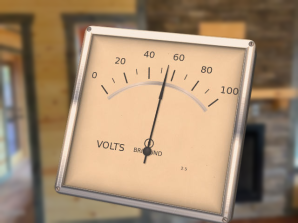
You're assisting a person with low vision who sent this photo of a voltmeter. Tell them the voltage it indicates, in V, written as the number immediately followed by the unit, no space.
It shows 55V
